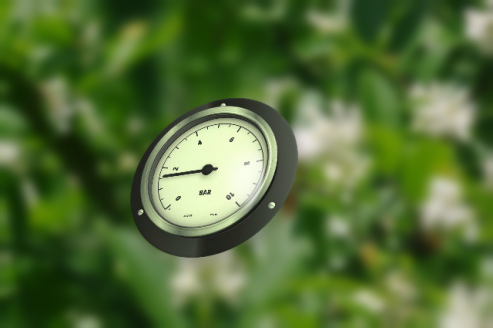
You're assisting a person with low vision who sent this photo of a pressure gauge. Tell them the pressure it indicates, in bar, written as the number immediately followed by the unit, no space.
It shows 1.5bar
